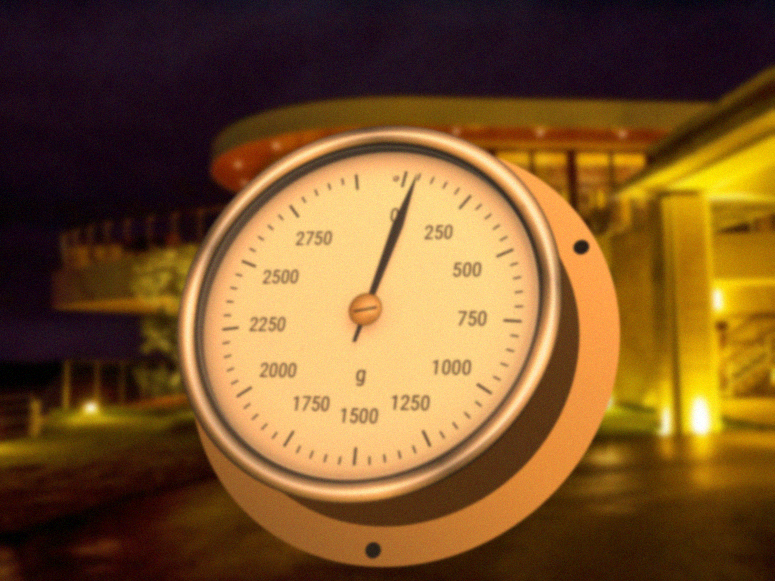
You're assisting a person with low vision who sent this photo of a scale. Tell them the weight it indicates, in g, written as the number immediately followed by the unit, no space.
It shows 50g
